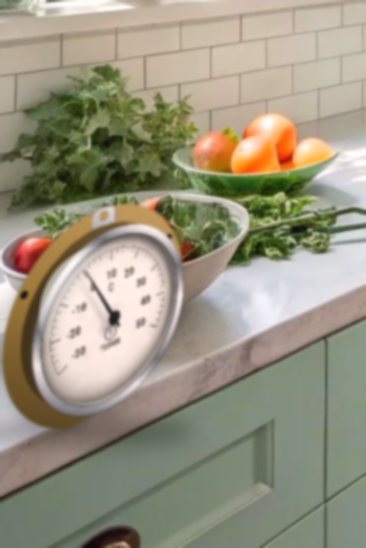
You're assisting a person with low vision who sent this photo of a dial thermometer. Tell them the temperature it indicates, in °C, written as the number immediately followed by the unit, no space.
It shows 0°C
